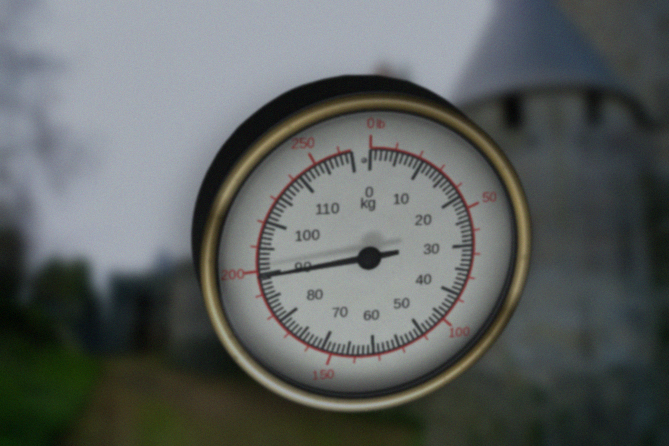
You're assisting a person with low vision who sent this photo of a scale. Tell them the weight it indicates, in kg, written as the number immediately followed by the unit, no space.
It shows 90kg
